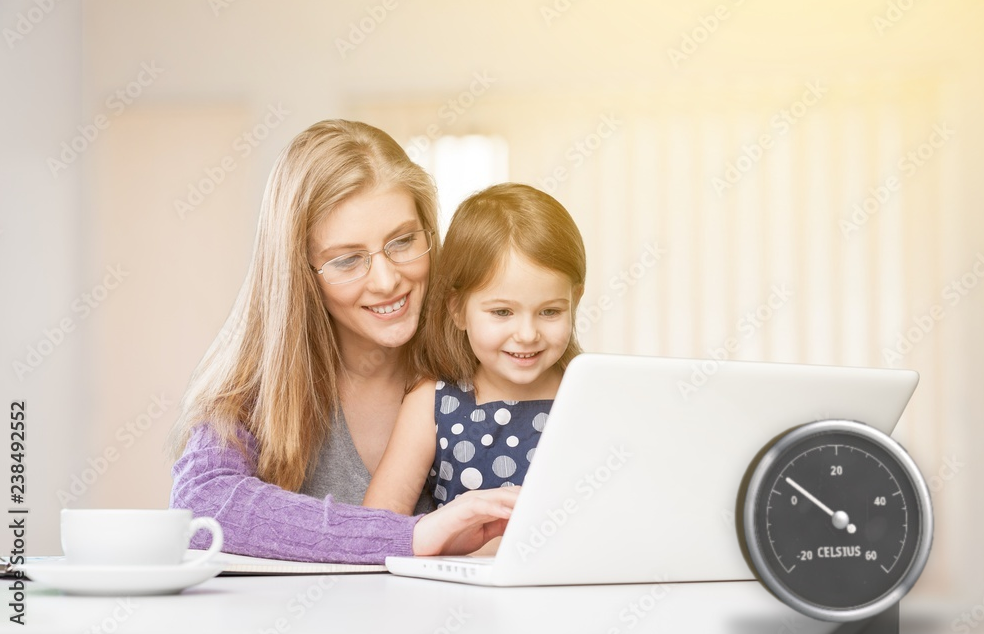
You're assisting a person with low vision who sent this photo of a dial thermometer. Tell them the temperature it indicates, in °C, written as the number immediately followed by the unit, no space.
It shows 4°C
